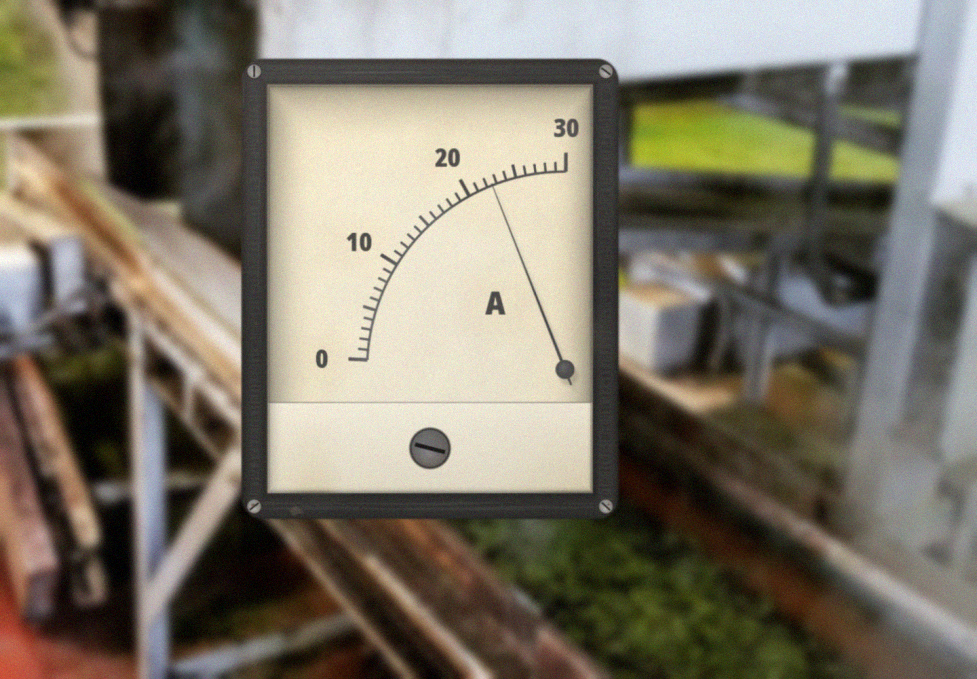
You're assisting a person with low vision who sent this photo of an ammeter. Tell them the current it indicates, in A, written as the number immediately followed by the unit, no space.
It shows 22.5A
